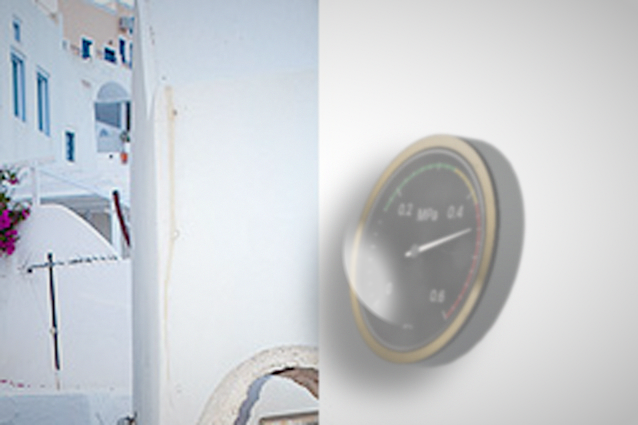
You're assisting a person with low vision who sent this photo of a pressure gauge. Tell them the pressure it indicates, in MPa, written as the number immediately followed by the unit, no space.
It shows 0.46MPa
